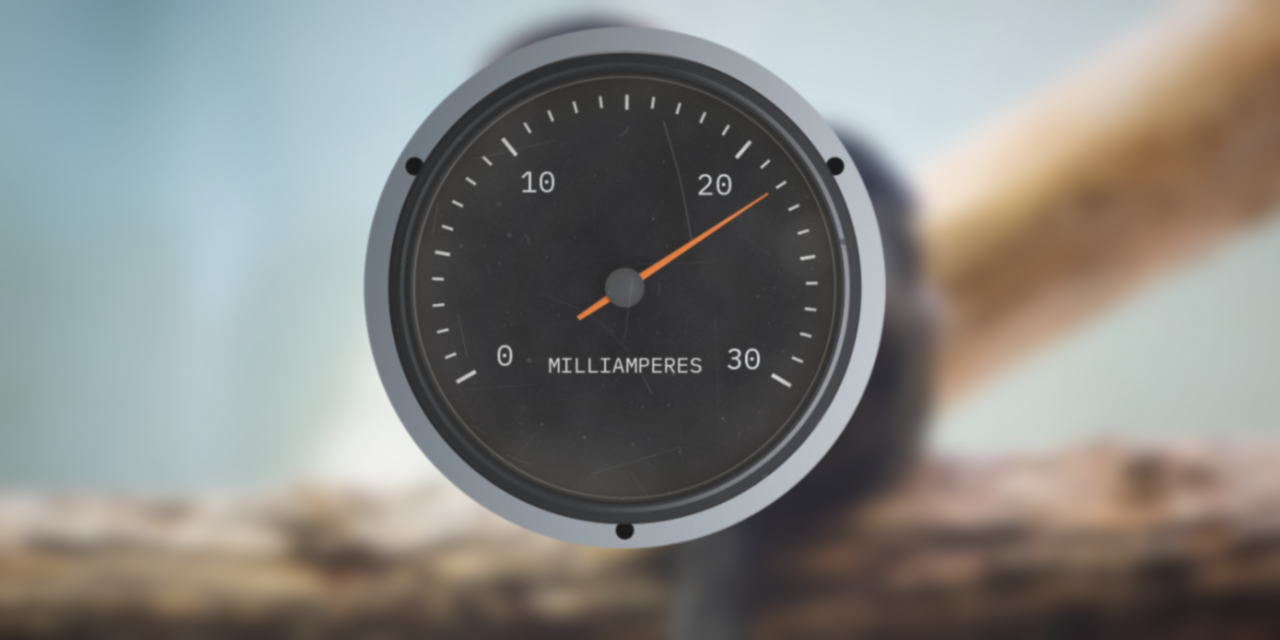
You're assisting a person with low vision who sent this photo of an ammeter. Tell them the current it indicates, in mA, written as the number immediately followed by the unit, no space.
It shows 22mA
